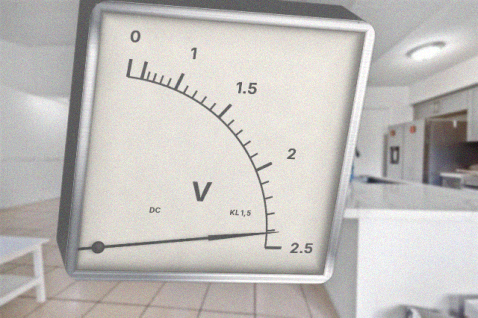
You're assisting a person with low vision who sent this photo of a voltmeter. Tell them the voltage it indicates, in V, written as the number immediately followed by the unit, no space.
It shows 2.4V
